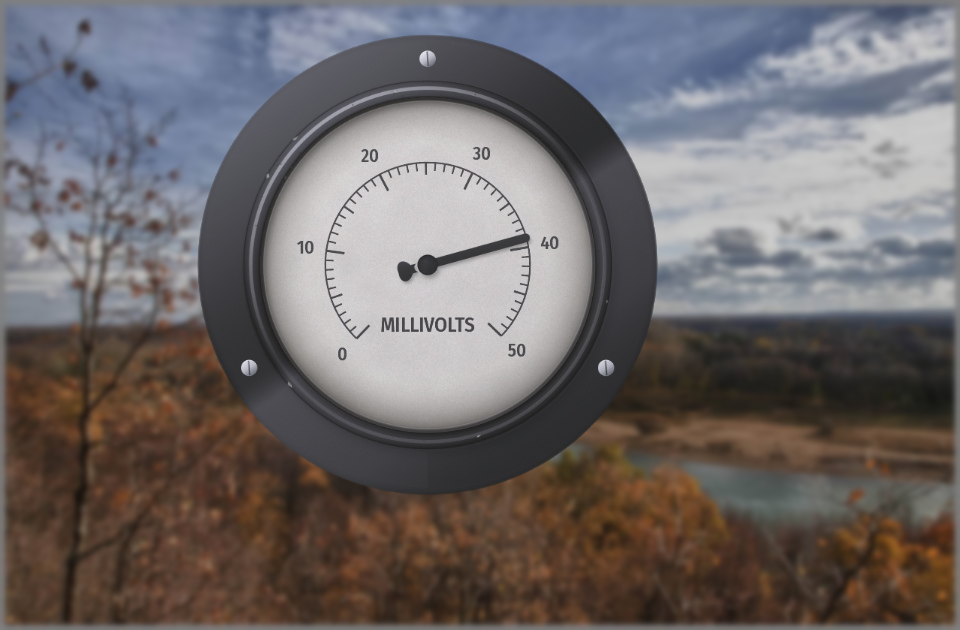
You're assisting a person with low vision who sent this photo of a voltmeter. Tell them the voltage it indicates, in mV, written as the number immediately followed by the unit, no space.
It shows 39mV
